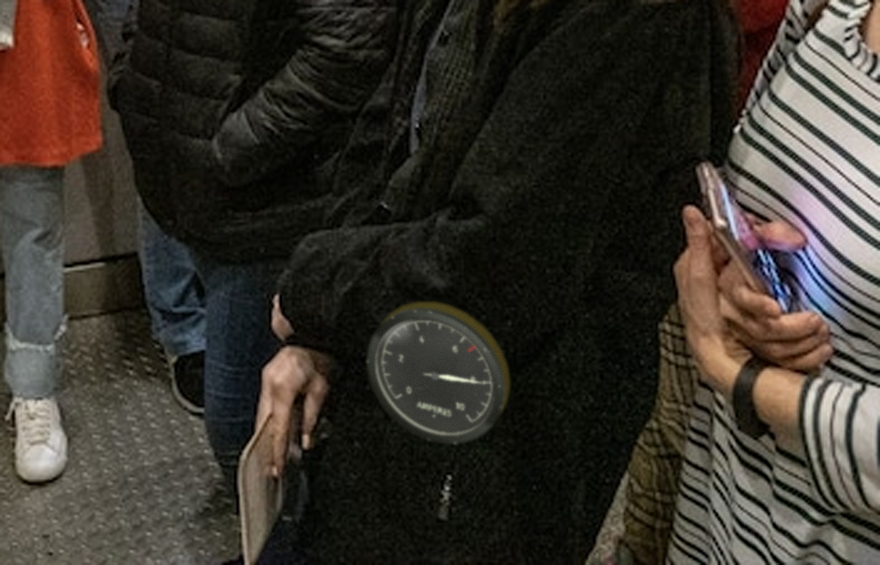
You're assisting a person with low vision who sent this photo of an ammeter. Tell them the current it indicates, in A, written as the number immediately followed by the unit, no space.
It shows 8A
